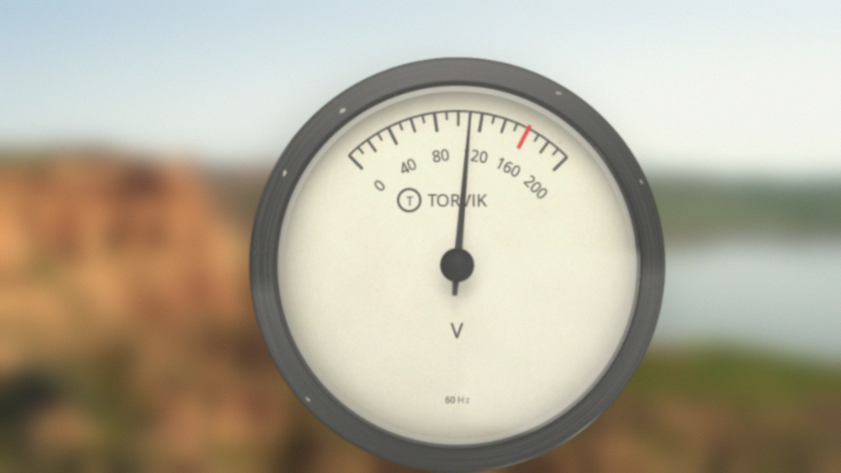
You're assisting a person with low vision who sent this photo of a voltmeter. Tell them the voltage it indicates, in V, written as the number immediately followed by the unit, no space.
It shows 110V
